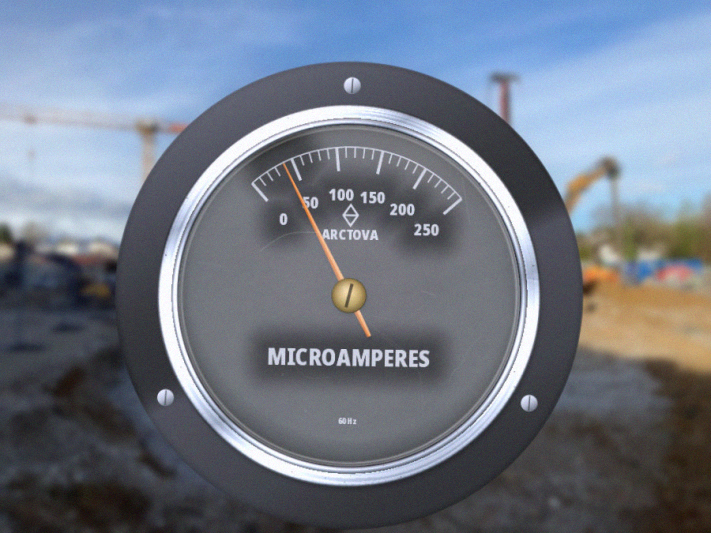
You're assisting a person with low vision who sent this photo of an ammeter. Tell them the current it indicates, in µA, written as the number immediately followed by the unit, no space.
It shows 40µA
